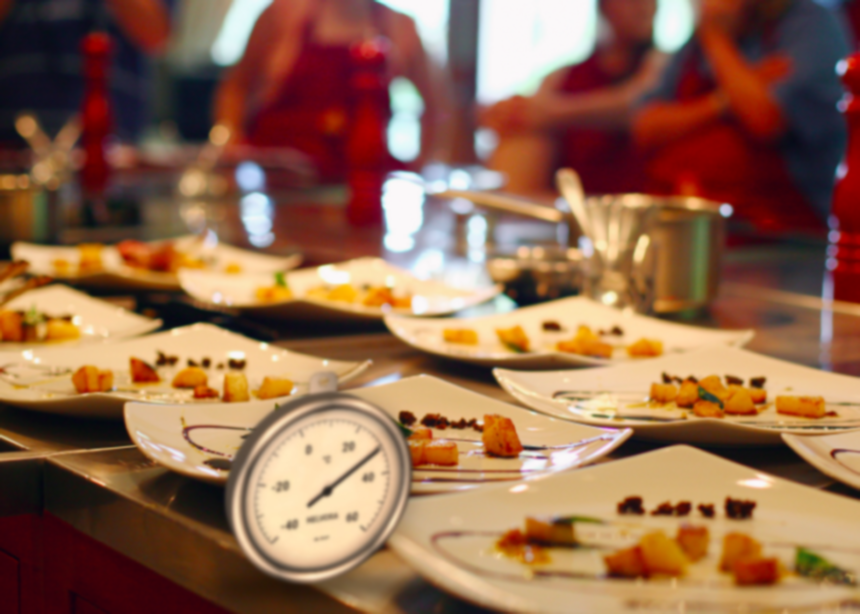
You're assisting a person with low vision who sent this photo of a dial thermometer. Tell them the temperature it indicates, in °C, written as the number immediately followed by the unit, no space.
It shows 30°C
